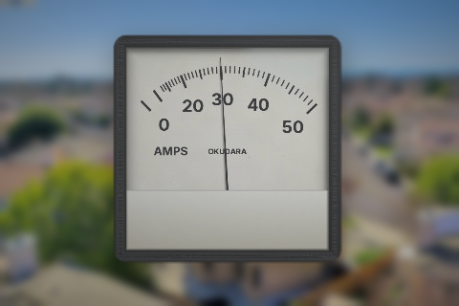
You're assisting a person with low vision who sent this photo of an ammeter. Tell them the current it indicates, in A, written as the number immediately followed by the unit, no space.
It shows 30A
